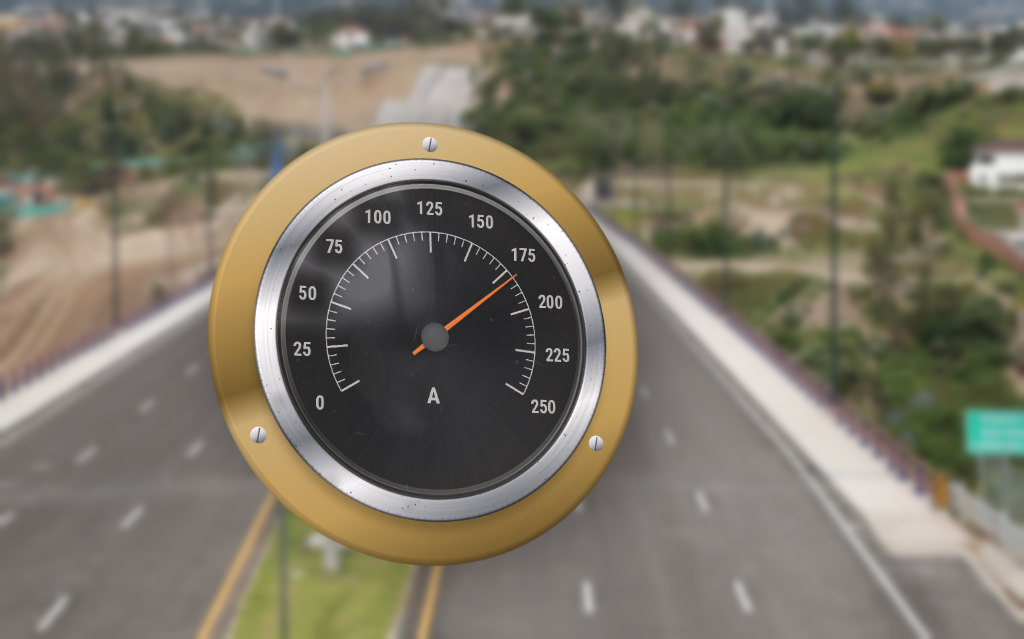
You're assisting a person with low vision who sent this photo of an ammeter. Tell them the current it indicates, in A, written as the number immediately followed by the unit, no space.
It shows 180A
